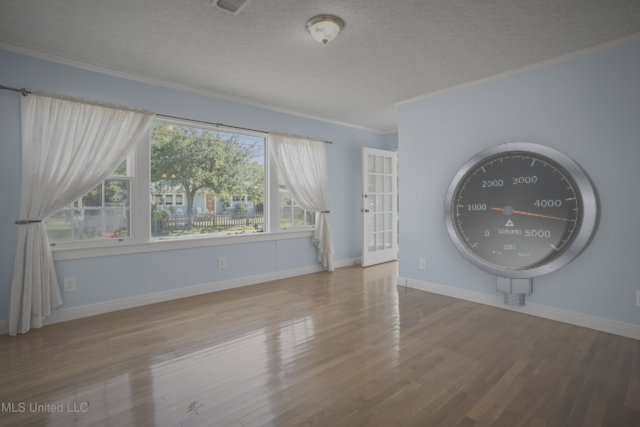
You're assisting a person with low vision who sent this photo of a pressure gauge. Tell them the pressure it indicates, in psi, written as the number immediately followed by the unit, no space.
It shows 4400psi
